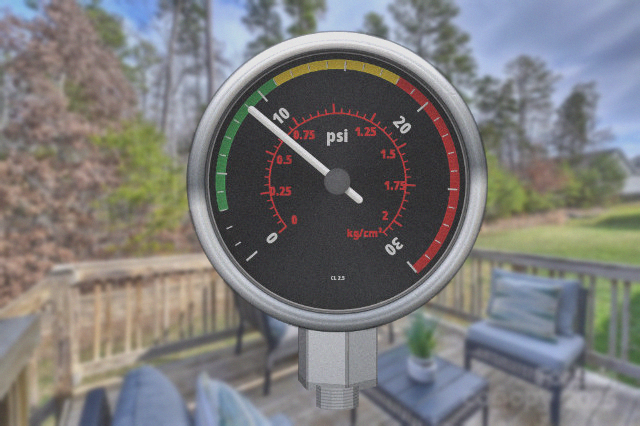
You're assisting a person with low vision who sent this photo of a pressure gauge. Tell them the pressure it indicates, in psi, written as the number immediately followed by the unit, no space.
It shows 9psi
